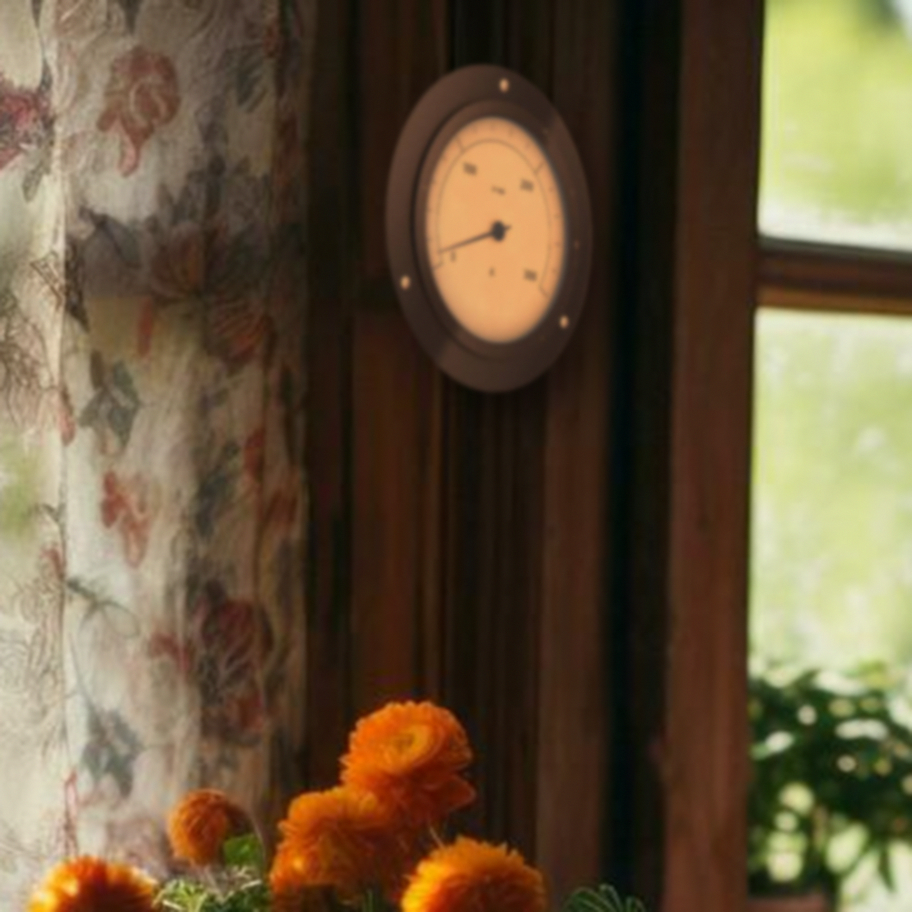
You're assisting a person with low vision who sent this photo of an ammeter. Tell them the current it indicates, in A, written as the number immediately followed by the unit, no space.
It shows 10A
